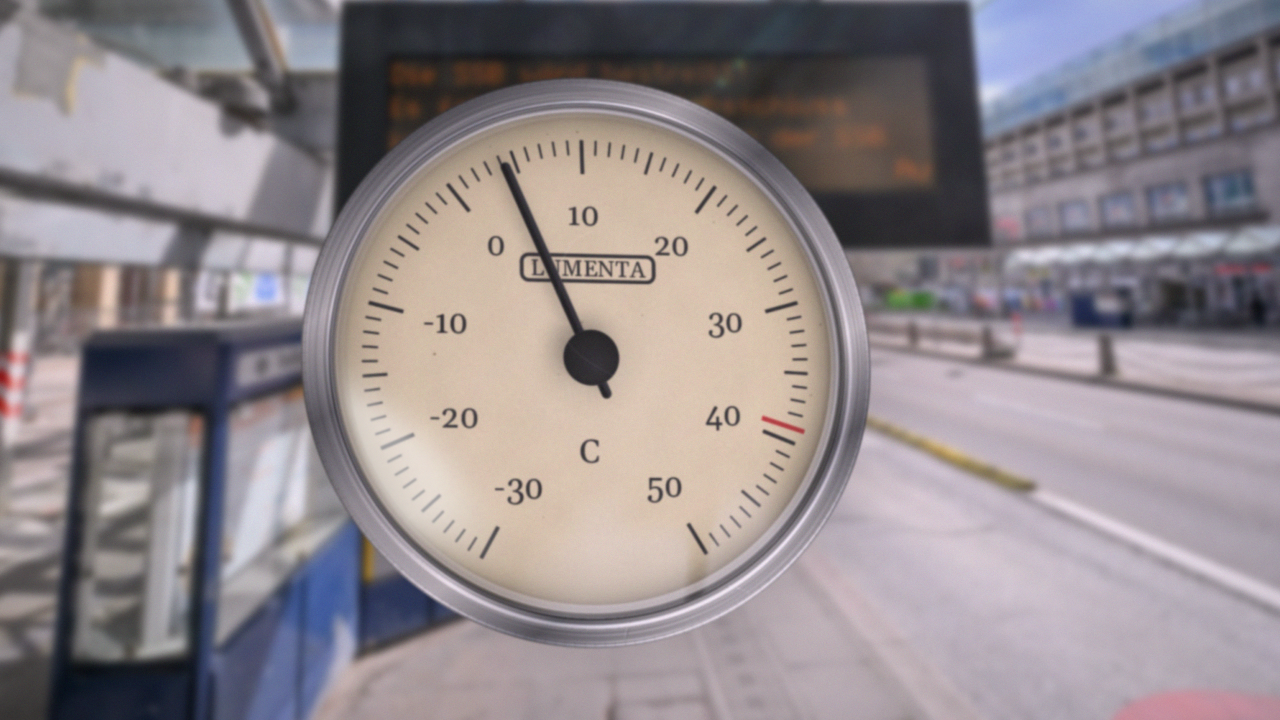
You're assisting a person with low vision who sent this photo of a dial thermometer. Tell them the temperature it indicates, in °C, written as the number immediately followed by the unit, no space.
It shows 4°C
